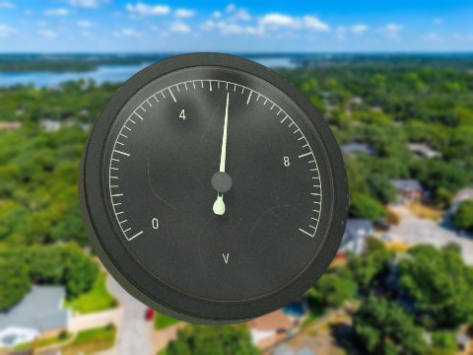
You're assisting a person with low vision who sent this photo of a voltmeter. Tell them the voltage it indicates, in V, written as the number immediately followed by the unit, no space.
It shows 5.4V
